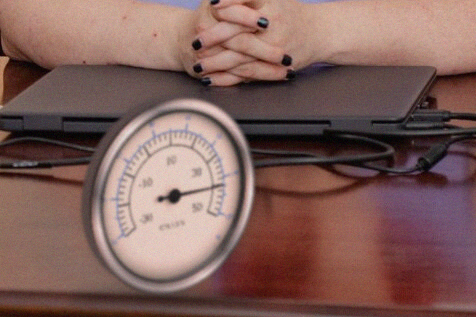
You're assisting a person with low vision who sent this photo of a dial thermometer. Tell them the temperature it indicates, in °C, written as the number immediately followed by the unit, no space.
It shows 40°C
